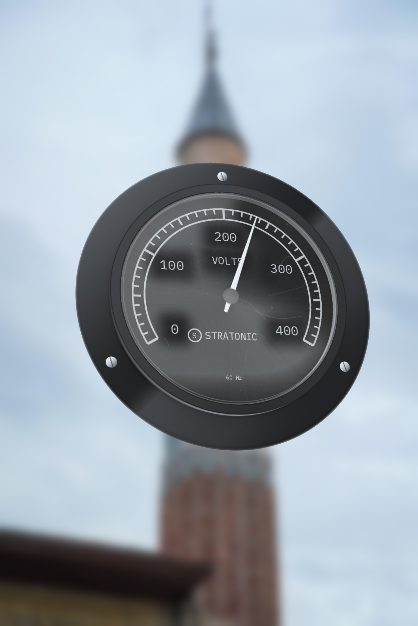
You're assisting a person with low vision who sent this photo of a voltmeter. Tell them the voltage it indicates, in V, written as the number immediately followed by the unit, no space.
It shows 235V
